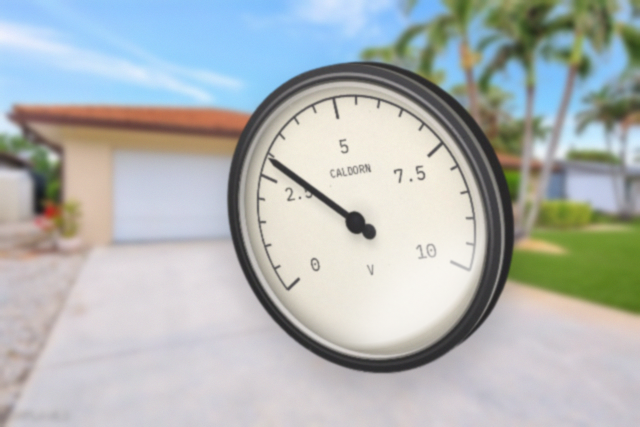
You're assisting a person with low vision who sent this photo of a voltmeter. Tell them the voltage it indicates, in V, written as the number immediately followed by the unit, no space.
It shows 3V
